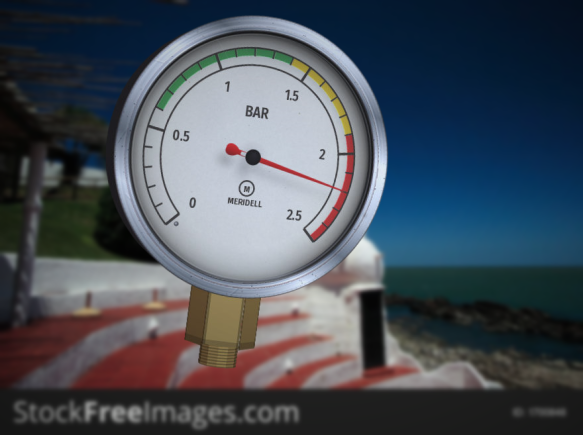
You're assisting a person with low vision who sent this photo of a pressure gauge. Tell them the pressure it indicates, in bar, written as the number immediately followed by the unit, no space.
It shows 2.2bar
